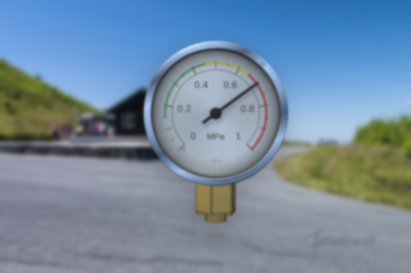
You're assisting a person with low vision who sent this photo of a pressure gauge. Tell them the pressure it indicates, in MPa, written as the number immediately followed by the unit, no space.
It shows 0.7MPa
